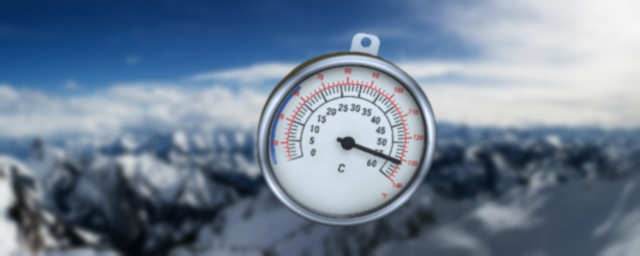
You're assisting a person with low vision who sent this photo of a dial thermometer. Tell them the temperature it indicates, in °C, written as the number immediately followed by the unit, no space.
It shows 55°C
